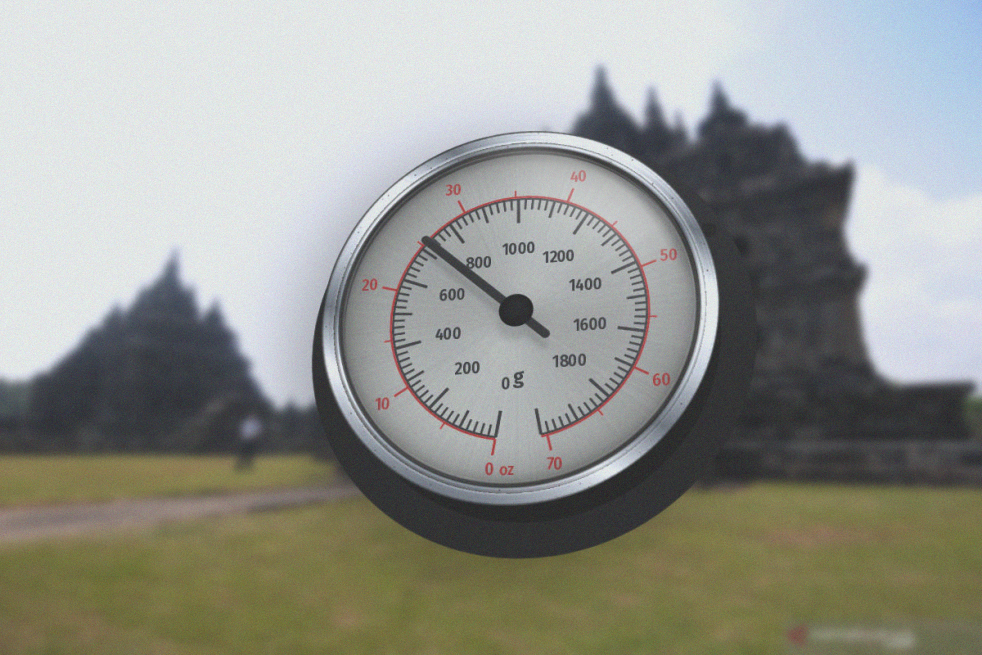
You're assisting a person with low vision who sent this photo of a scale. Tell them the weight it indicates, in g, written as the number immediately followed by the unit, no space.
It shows 720g
